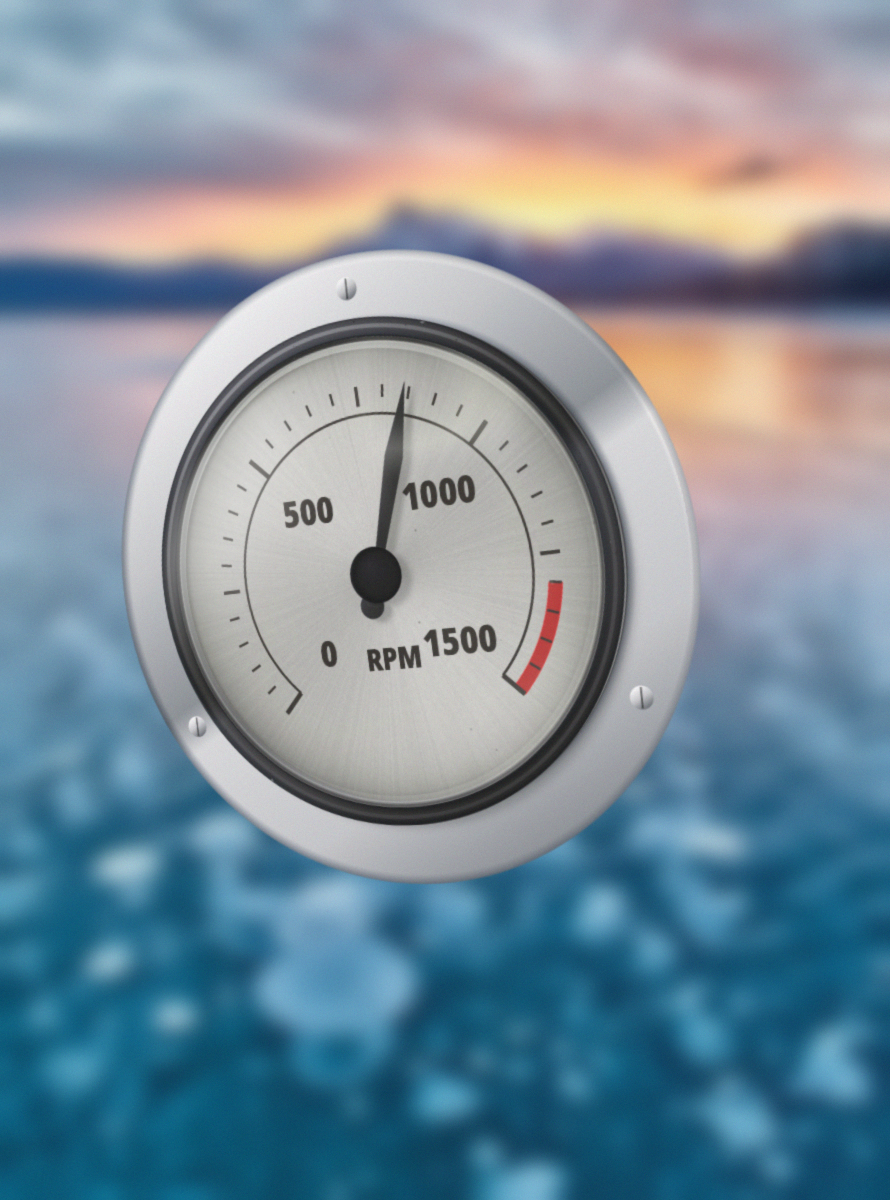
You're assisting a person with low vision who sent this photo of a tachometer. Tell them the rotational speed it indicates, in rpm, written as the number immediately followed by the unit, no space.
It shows 850rpm
